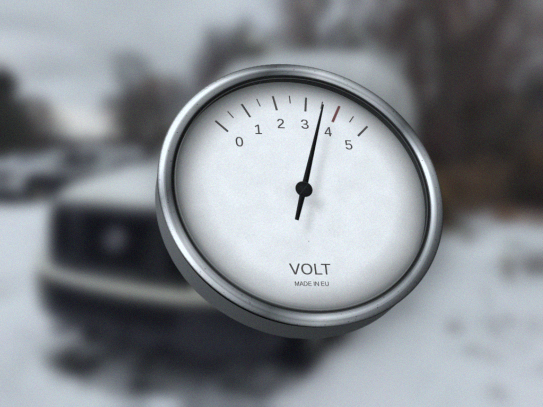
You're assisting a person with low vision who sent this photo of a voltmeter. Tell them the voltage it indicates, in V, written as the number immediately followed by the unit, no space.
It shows 3.5V
